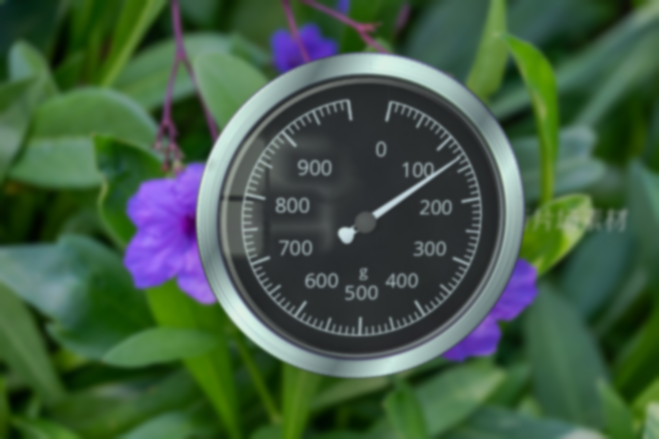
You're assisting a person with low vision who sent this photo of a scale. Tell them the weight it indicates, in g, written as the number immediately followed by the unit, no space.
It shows 130g
